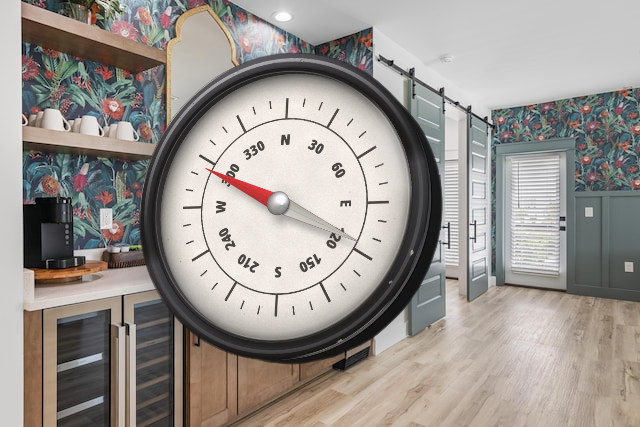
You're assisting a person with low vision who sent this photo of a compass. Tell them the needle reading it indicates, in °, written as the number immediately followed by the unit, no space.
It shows 295°
